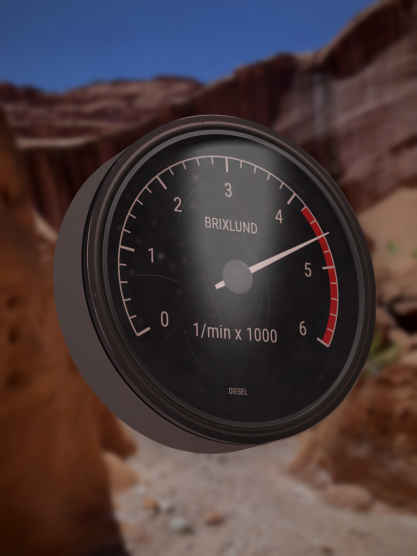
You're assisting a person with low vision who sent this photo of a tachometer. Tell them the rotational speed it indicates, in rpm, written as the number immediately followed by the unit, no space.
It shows 4600rpm
